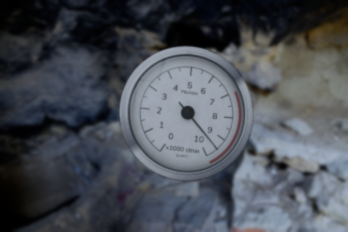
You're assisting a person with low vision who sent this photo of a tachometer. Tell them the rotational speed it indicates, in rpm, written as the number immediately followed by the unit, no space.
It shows 9500rpm
